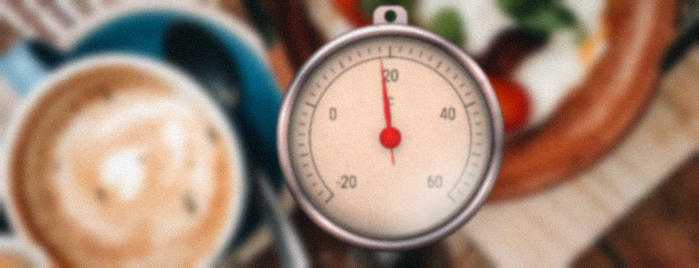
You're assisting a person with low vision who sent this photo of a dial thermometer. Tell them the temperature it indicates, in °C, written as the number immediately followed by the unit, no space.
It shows 18°C
